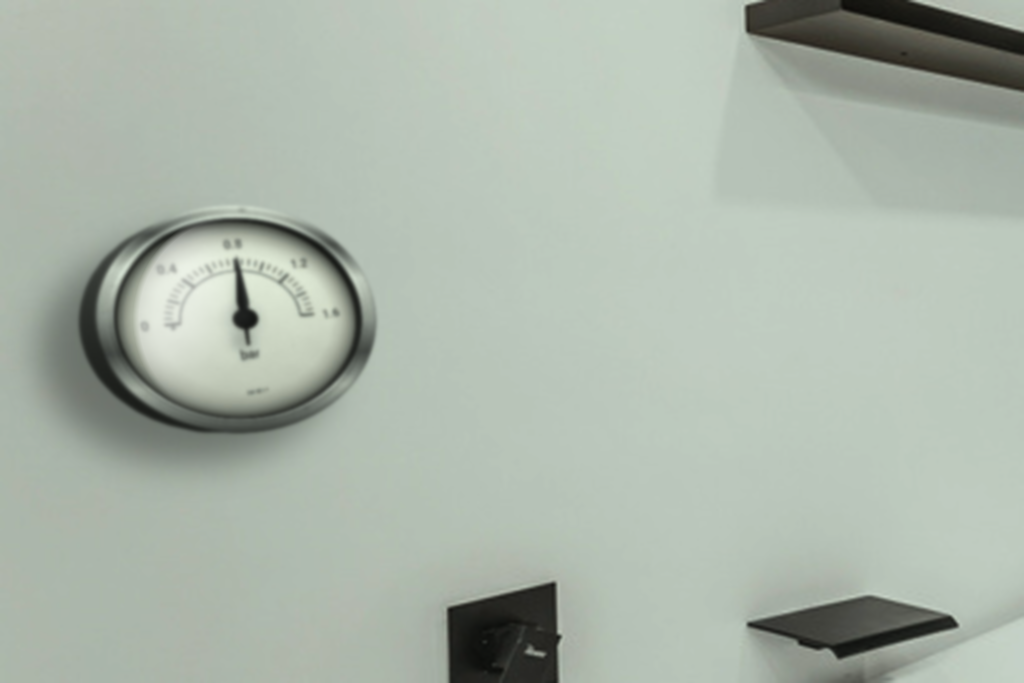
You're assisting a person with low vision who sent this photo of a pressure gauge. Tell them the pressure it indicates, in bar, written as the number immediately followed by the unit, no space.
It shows 0.8bar
